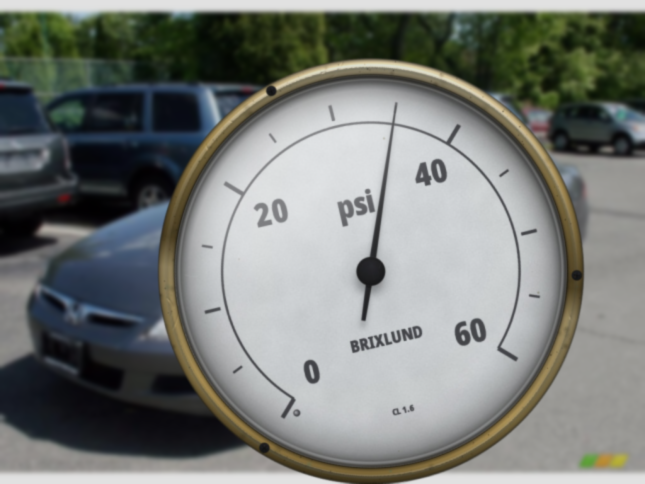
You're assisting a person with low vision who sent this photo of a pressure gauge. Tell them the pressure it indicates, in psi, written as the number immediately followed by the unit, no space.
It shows 35psi
